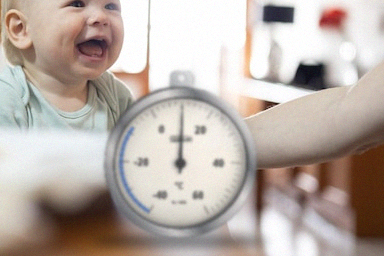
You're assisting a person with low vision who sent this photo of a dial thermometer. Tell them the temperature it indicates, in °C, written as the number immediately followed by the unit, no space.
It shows 10°C
